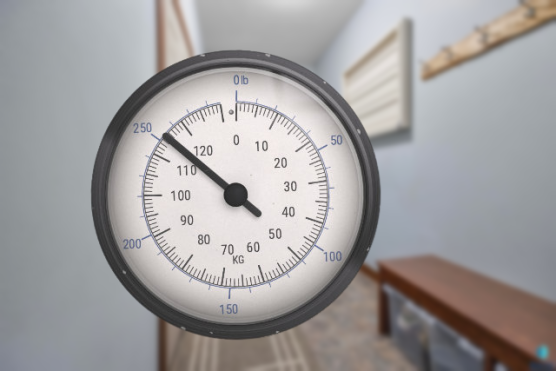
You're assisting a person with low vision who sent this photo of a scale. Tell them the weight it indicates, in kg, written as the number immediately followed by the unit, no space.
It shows 115kg
